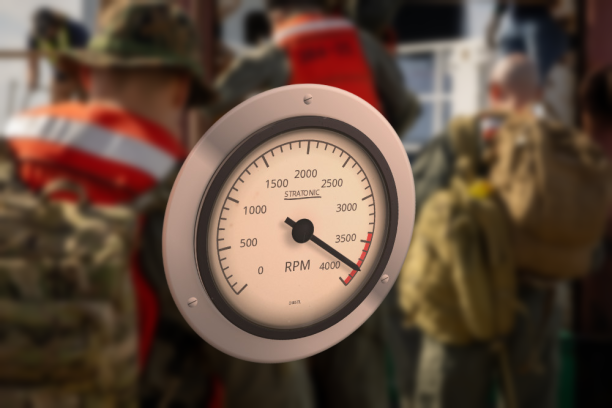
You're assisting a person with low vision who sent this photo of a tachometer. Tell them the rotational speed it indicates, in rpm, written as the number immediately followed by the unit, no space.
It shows 3800rpm
